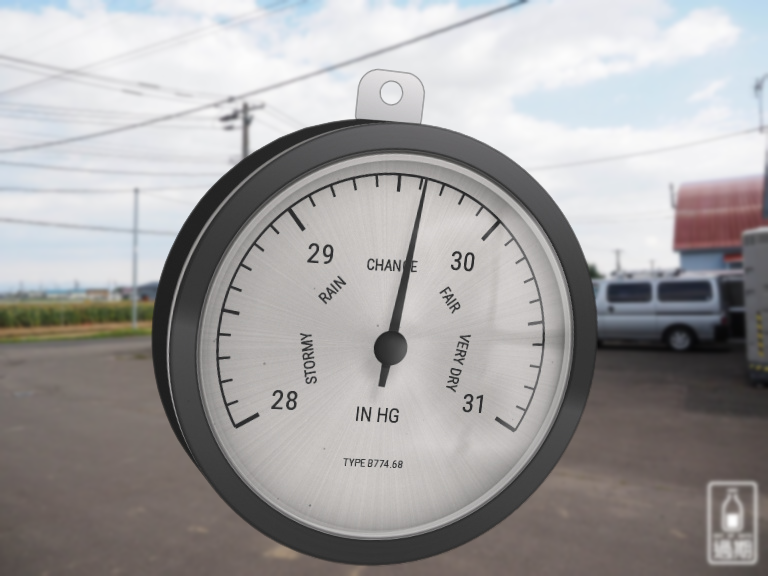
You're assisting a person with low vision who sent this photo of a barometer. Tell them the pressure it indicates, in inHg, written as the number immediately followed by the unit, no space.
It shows 29.6inHg
